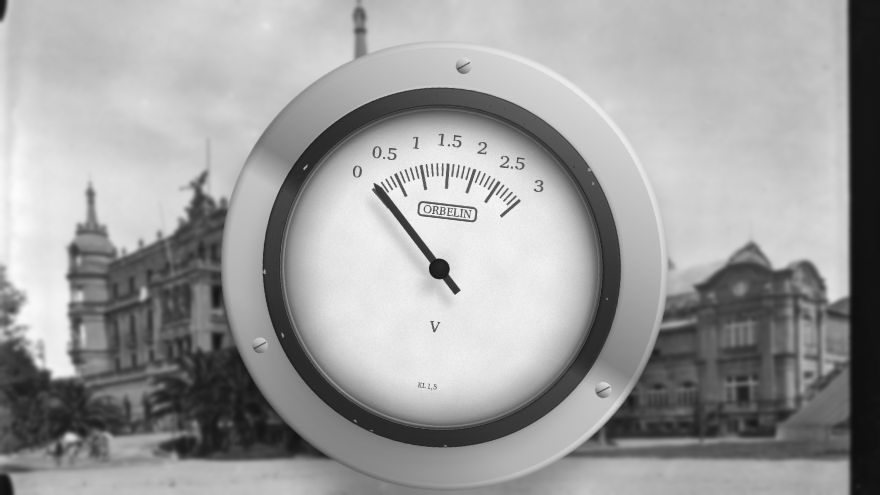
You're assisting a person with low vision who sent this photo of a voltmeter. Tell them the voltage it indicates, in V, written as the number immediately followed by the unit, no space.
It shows 0.1V
